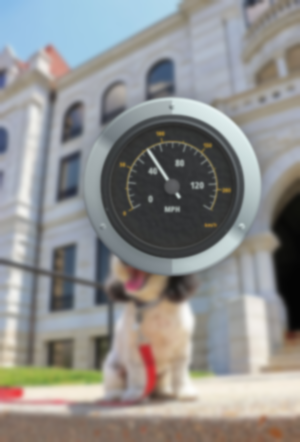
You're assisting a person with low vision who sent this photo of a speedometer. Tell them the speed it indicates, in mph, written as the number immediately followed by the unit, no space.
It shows 50mph
